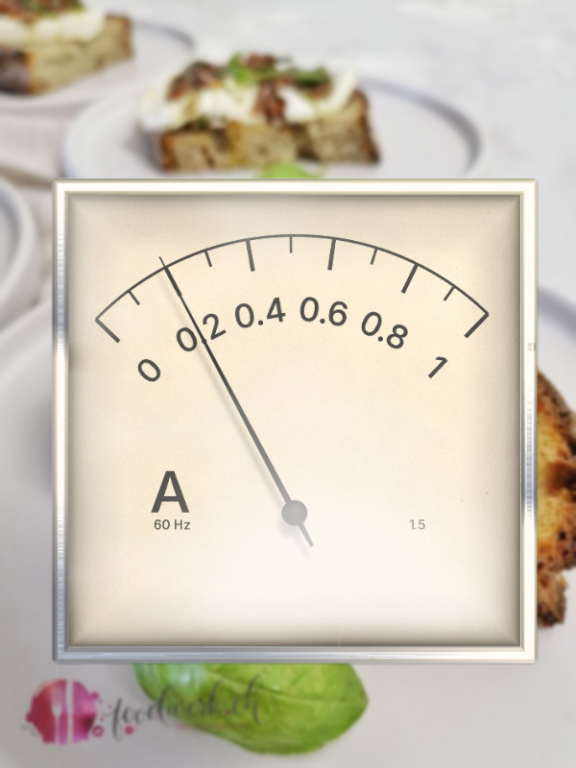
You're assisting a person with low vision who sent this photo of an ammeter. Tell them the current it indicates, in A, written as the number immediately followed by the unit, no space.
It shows 0.2A
